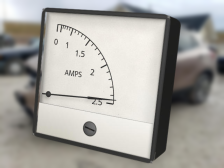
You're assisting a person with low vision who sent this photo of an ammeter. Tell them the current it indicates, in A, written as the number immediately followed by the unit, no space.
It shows 2.45A
